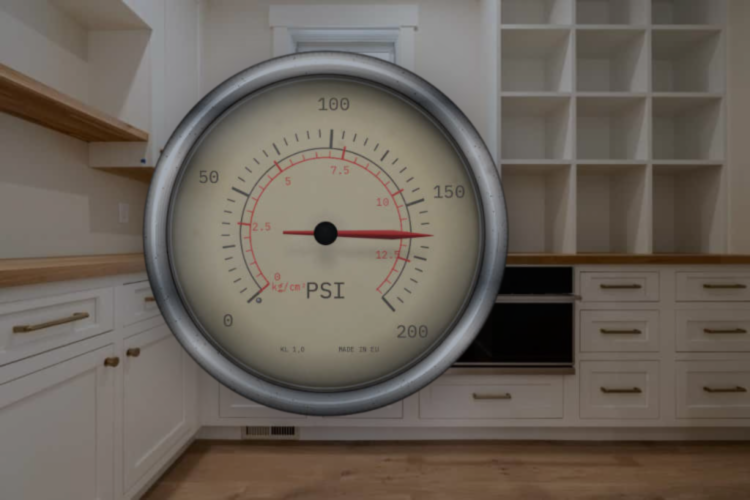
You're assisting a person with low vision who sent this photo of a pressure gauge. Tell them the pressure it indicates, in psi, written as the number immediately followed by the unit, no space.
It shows 165psi
